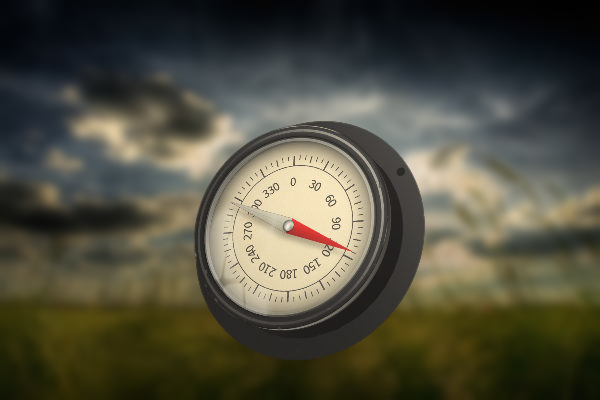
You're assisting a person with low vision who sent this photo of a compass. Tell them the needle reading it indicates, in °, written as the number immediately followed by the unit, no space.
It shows 115°
